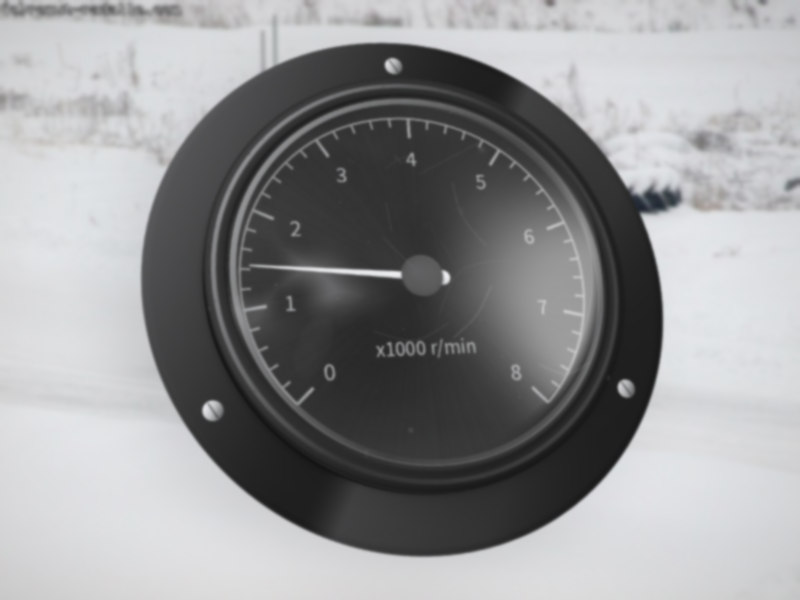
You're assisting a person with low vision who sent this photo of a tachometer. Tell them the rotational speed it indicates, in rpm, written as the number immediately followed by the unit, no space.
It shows 1400rpm
